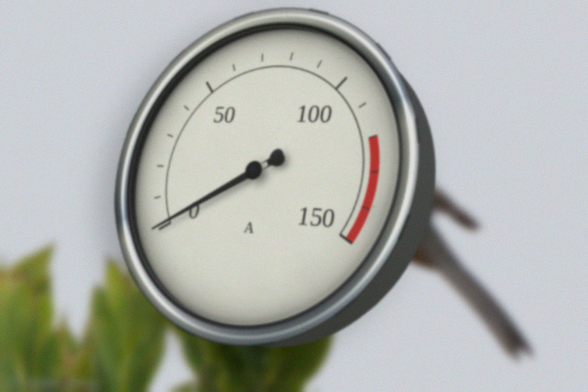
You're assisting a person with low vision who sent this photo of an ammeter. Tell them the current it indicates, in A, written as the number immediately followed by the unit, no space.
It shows 0A
